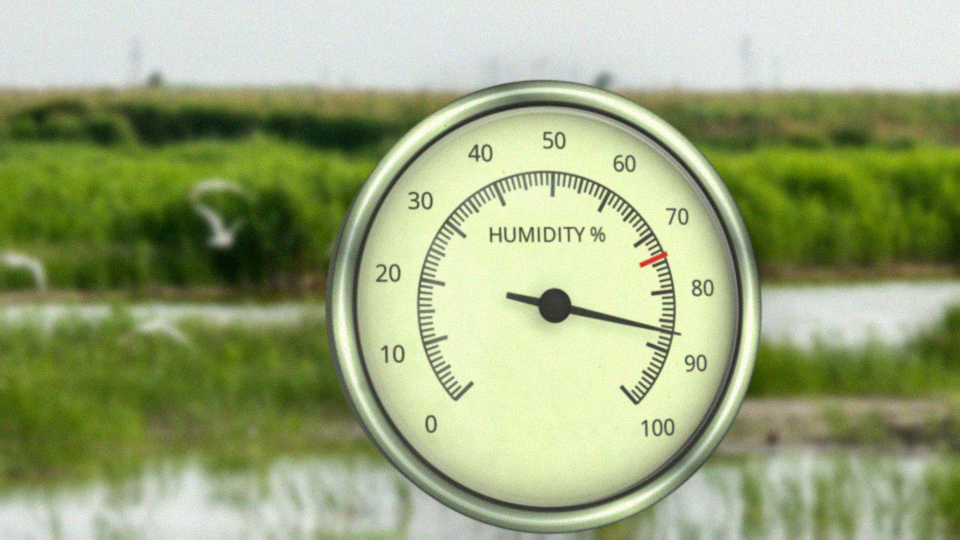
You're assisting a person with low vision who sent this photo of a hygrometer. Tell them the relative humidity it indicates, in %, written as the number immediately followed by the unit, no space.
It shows 87%
